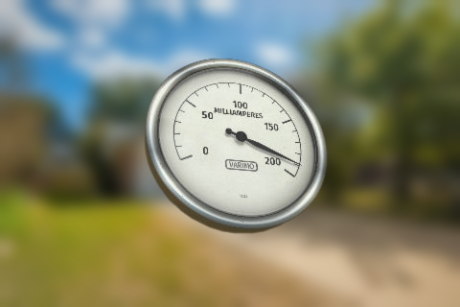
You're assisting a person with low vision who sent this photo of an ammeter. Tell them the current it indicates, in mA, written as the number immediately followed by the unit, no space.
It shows 190mA
